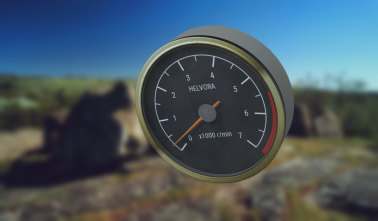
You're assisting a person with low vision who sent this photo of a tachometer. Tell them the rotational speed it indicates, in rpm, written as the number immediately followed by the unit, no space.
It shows 250rpm
